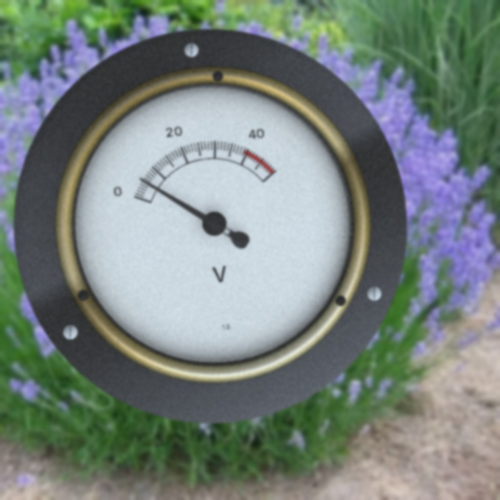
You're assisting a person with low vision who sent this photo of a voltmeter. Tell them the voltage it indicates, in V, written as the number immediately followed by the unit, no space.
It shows 5V
